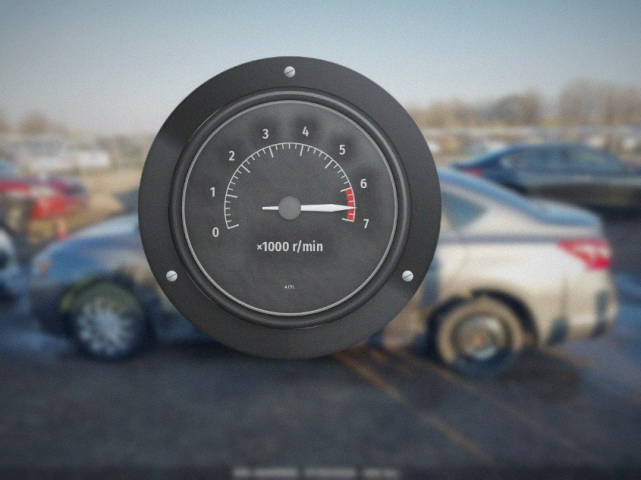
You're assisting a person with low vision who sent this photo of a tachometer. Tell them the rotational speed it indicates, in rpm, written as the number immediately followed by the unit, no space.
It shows 6600rpm
